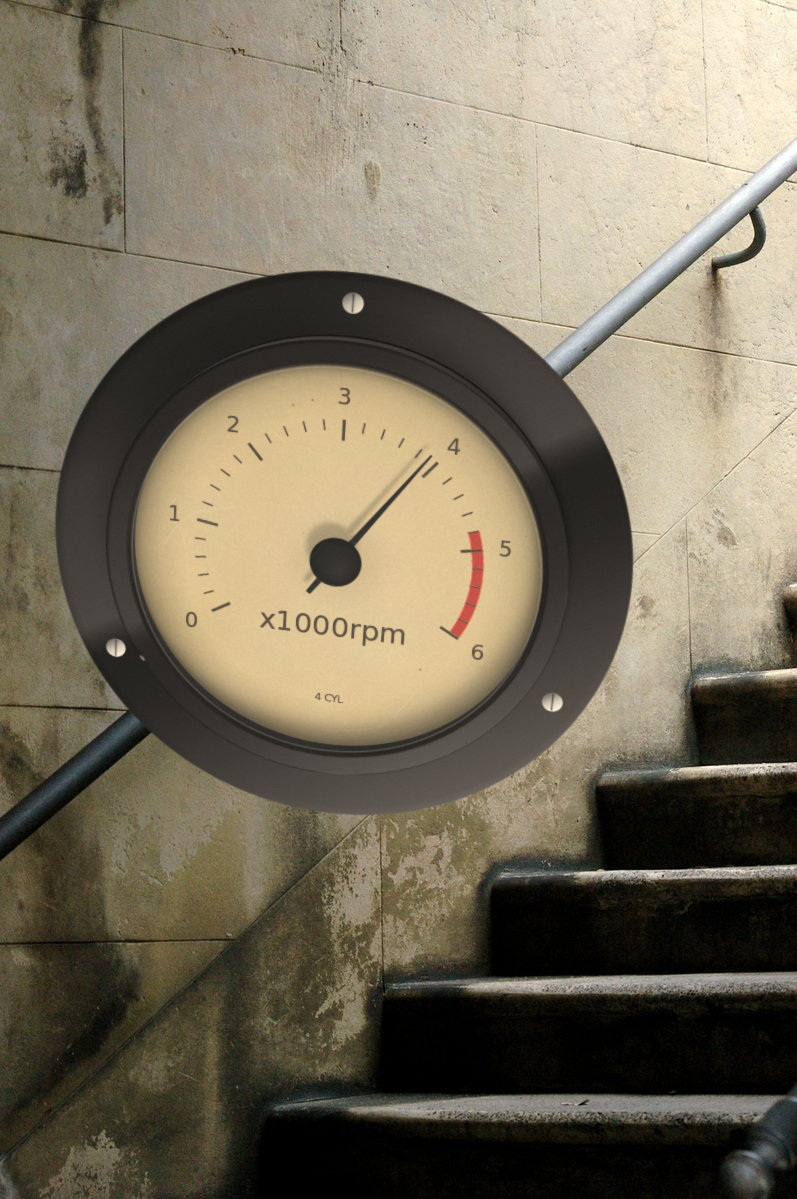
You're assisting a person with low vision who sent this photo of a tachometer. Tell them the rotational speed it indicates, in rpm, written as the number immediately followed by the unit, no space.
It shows 3900rpm
